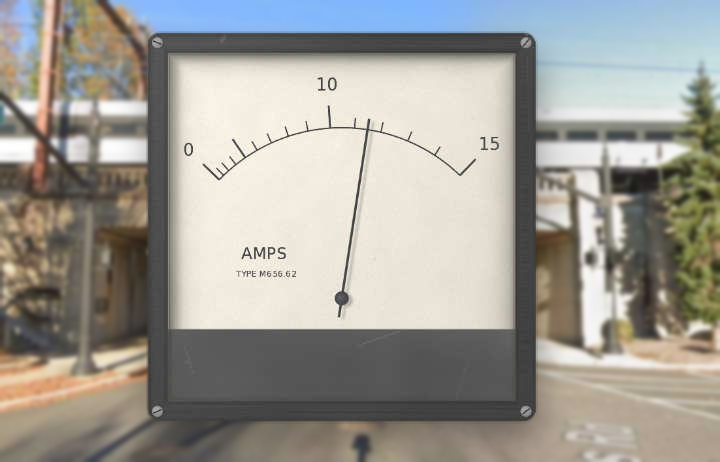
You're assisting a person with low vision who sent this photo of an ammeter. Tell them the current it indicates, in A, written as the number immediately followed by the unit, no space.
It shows 11.5A
